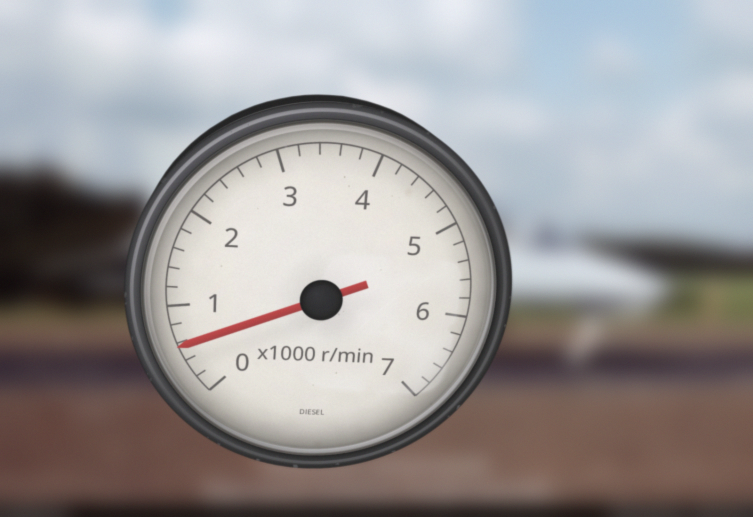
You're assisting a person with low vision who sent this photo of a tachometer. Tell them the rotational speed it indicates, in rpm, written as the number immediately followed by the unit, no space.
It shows 600rpm
